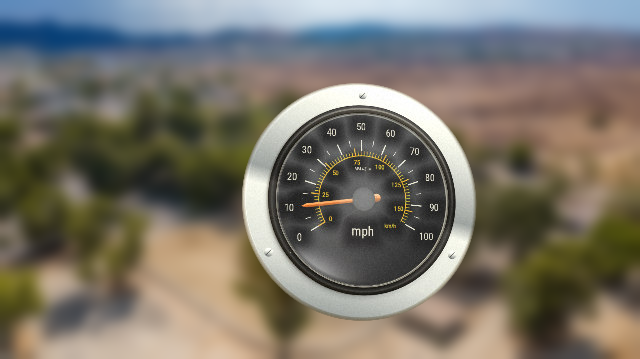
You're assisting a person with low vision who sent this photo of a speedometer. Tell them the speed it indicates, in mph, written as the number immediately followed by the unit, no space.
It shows 10mph
